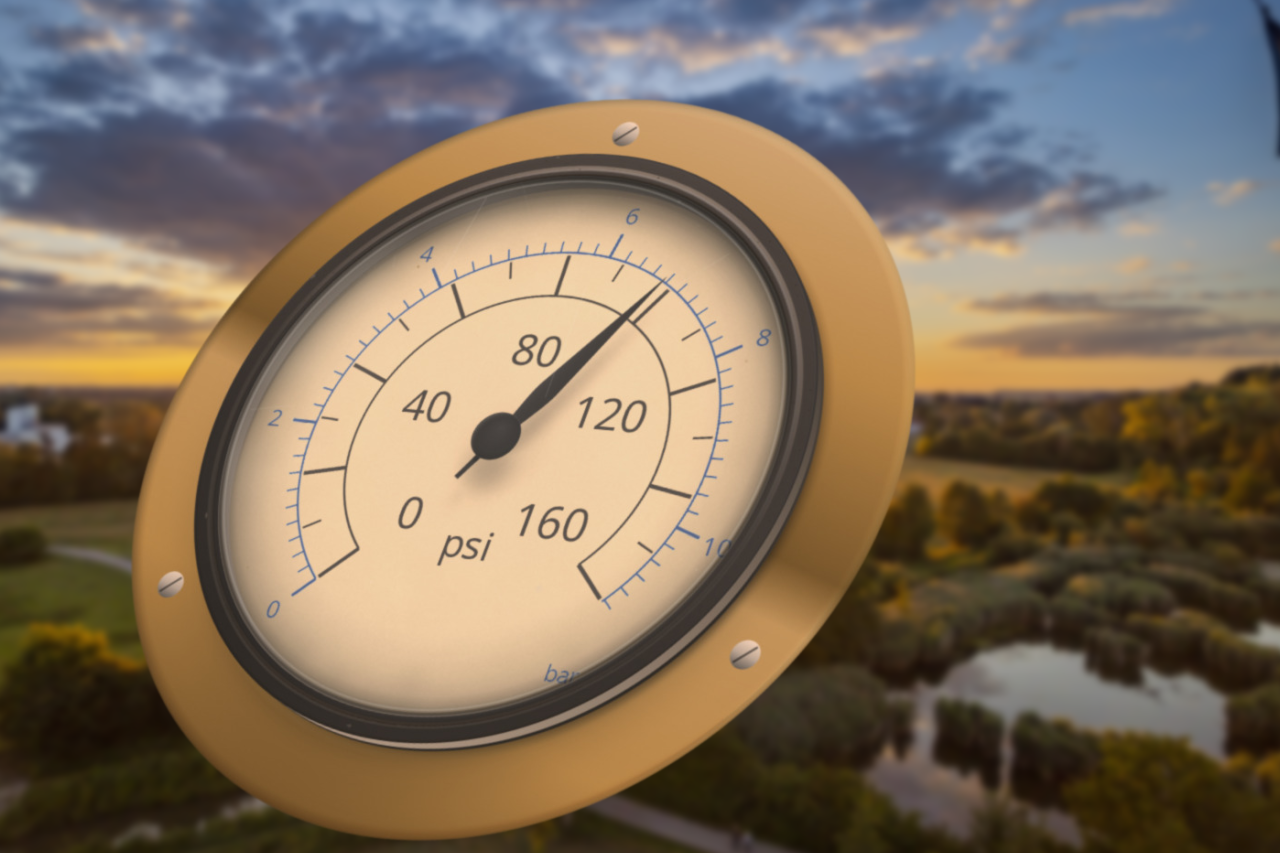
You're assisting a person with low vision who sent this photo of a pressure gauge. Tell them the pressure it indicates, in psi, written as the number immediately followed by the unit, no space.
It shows 100psi
